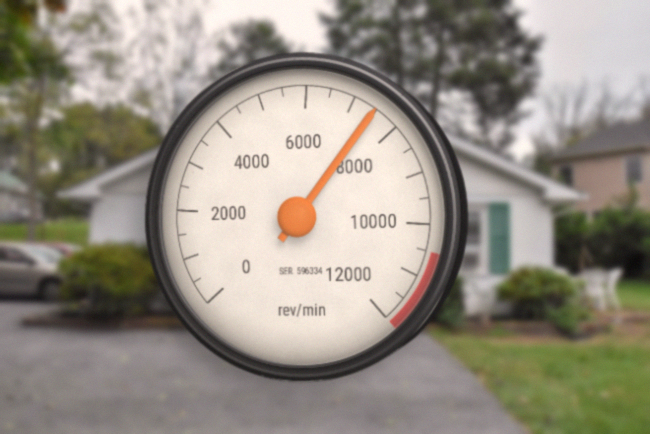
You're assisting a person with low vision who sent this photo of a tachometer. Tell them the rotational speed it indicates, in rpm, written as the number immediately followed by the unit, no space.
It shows 7500rpm
